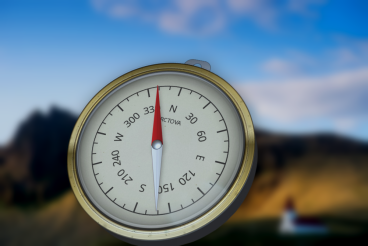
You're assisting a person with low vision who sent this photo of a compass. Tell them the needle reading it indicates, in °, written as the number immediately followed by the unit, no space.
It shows 340°
